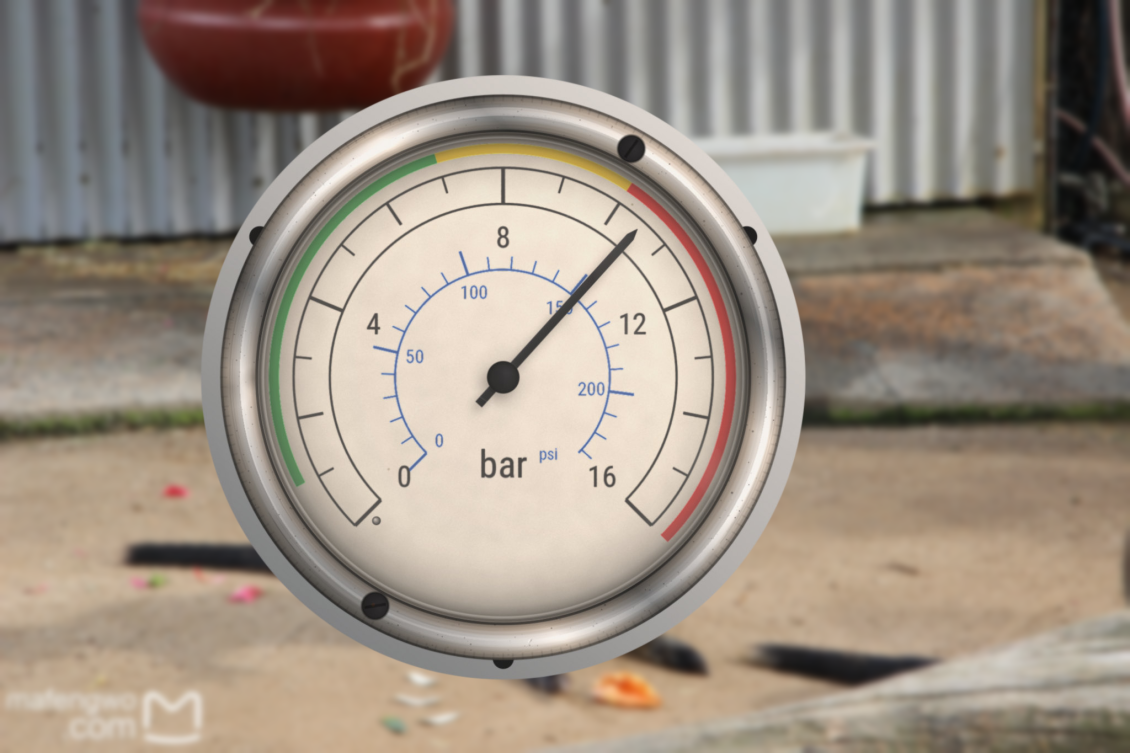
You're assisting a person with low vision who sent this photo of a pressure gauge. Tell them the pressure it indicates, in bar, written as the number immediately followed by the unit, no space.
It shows 10.5bar
